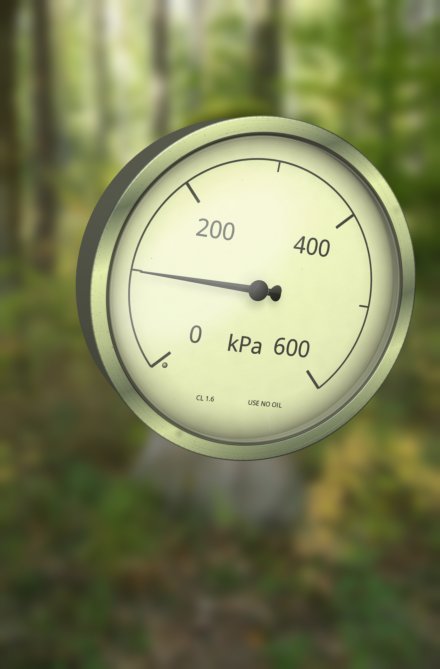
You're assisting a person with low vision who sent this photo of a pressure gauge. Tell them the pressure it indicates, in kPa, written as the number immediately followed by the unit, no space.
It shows 100kPa
